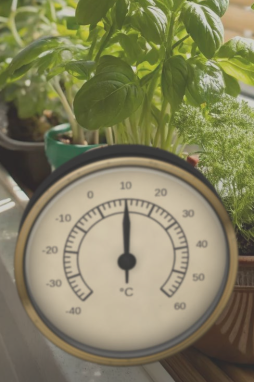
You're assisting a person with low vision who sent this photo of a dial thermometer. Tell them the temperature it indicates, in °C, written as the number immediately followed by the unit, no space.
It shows 10°C
